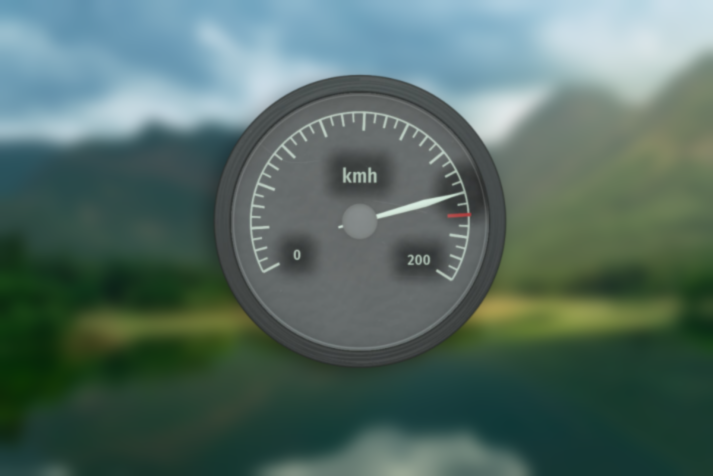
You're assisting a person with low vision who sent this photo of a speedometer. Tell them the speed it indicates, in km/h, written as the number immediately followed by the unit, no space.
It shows 160km/h
